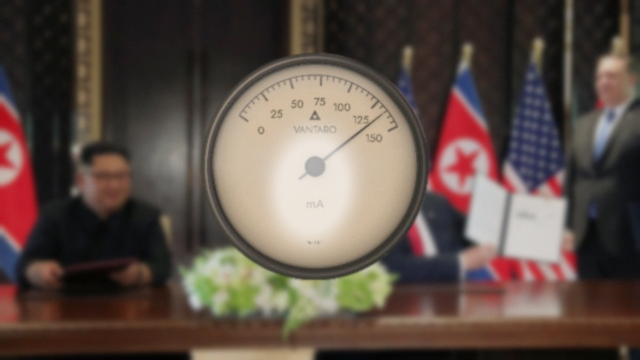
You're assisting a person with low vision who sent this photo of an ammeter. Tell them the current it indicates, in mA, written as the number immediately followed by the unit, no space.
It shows 135mA
